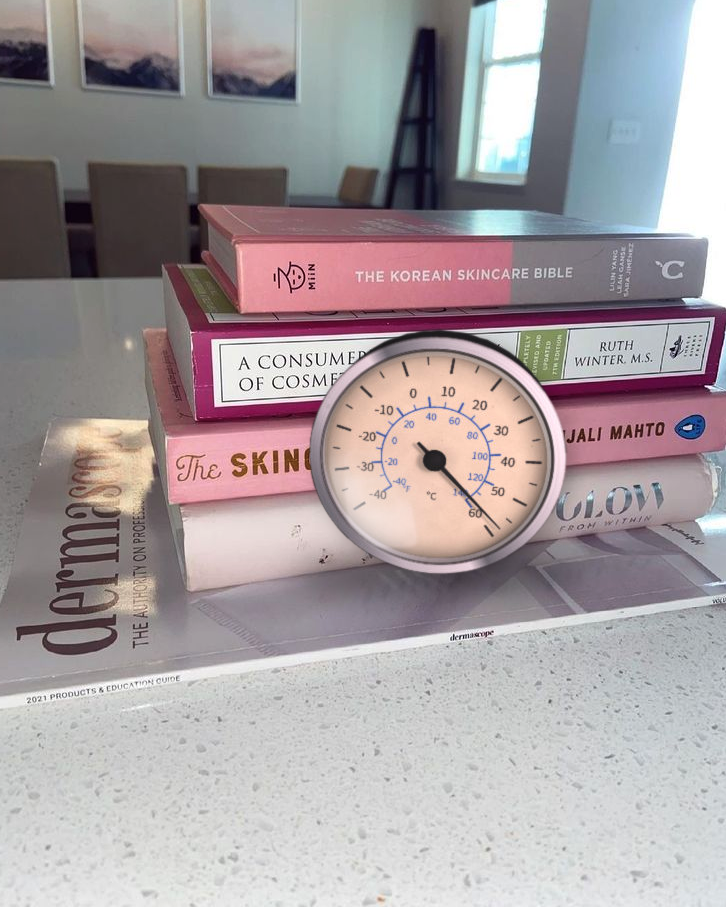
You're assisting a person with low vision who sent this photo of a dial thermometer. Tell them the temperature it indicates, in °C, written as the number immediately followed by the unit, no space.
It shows 57.5°C
